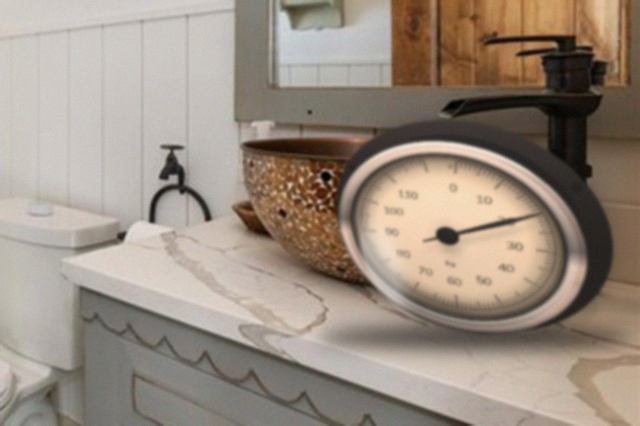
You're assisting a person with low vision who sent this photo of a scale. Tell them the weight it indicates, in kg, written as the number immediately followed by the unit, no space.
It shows 20kg
